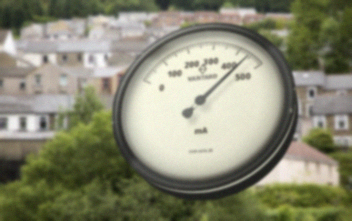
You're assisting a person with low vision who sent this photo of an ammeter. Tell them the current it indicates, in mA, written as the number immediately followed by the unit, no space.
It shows 450mA
